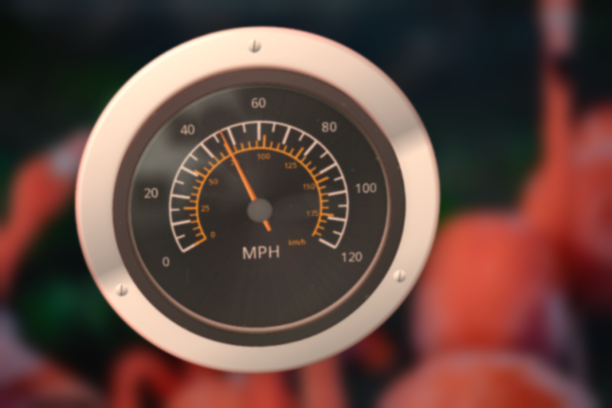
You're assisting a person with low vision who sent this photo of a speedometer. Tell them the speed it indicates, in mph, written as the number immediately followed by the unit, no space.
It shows 47.5mph
